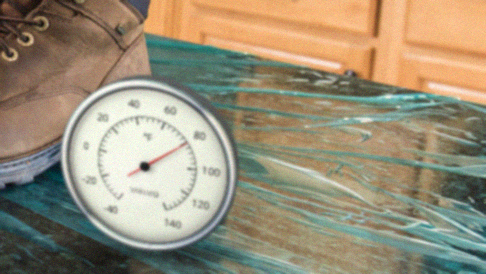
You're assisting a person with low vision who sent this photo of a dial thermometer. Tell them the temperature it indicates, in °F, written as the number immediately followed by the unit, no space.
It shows 80°F
